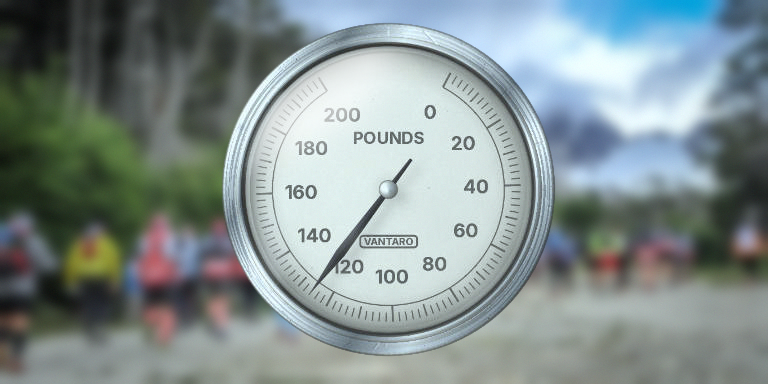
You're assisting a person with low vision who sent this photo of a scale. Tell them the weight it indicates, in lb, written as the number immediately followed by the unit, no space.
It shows 126lb
